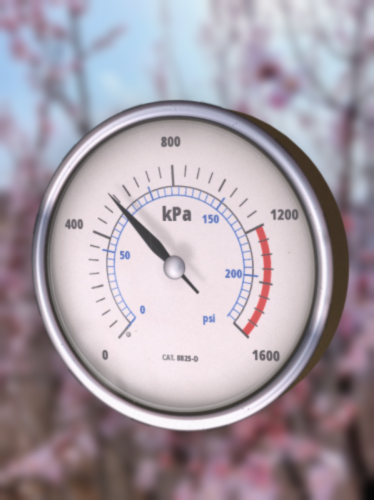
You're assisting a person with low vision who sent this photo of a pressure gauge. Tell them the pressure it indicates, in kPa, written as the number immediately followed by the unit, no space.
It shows 550kPa
